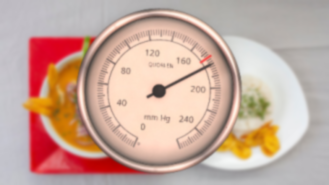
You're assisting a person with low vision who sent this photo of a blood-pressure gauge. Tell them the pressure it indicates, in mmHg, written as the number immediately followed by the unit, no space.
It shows 180mmHg
